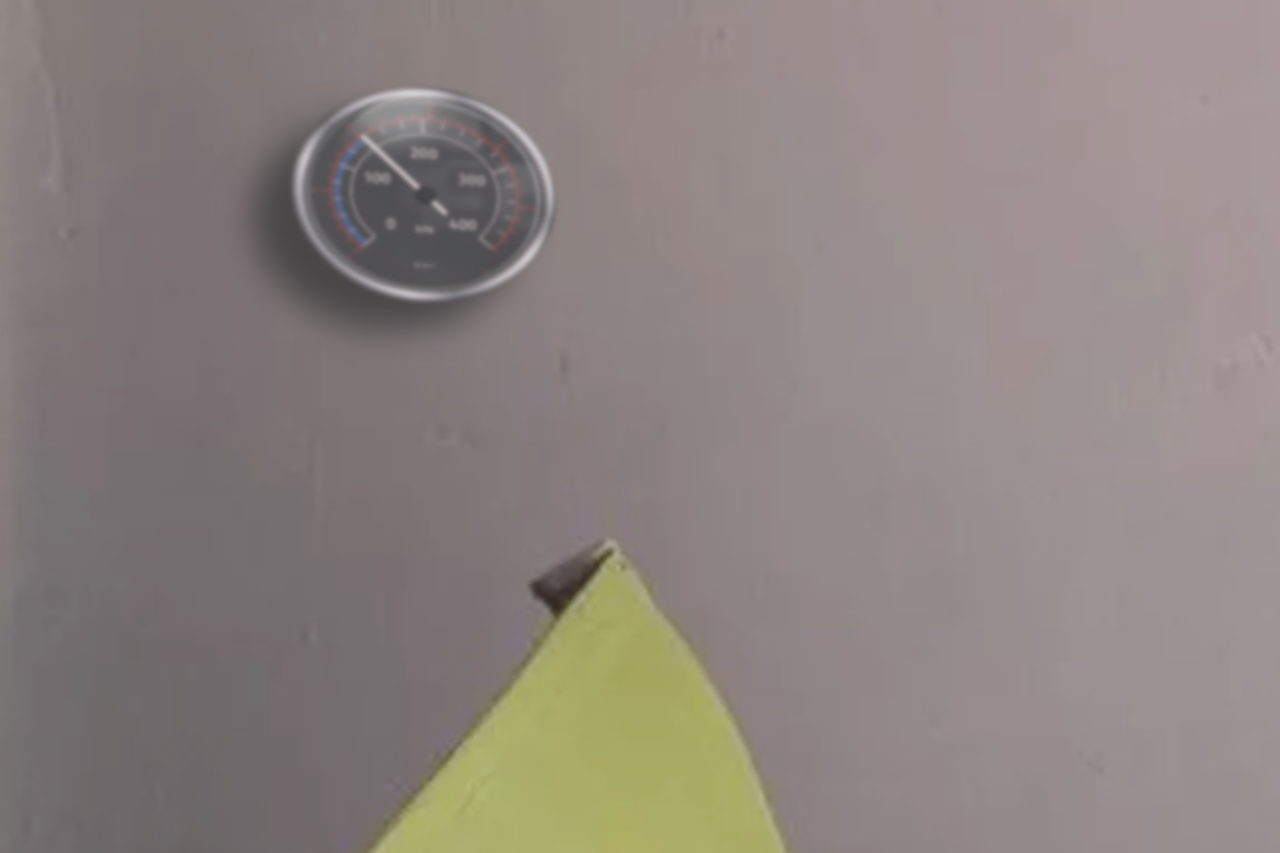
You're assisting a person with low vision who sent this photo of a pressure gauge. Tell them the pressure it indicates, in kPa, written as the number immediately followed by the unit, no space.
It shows 140kPa
